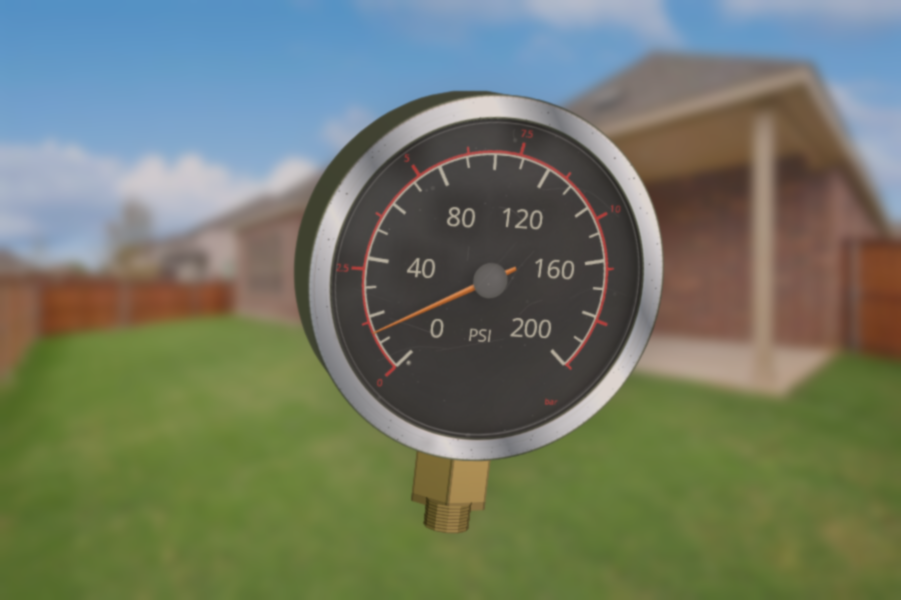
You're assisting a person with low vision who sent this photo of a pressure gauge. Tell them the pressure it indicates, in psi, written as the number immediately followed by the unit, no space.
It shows 15psi
